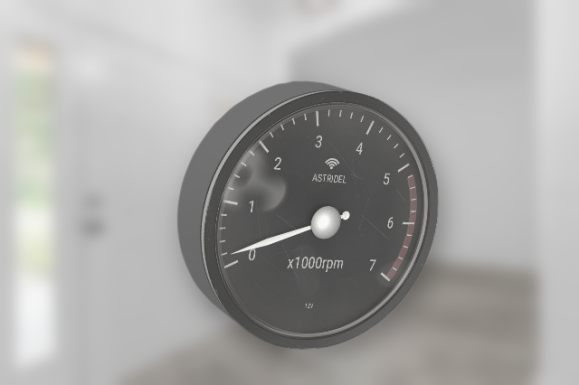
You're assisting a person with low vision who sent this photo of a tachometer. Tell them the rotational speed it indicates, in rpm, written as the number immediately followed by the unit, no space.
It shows 200rpm
